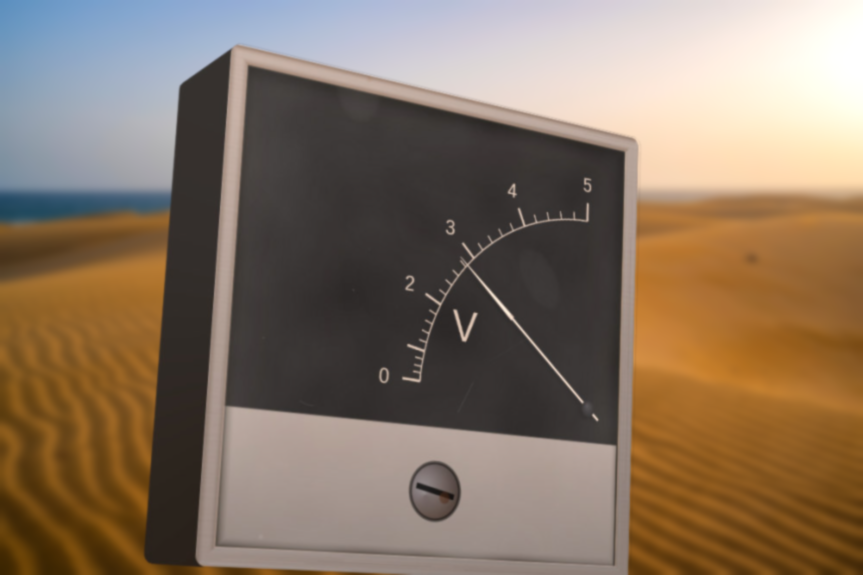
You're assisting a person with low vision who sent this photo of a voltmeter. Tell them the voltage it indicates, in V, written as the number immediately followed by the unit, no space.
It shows 2.8V
